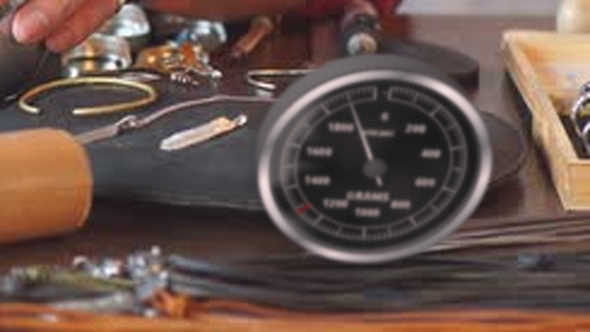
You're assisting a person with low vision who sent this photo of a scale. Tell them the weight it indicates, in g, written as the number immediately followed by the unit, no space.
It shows 1900g
